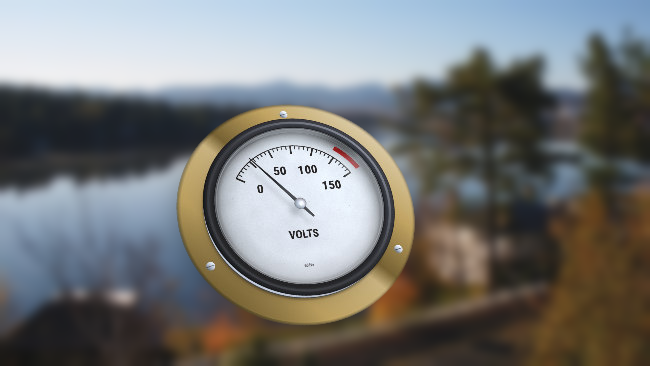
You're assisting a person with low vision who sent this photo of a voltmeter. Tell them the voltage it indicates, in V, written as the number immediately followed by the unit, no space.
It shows 25V
